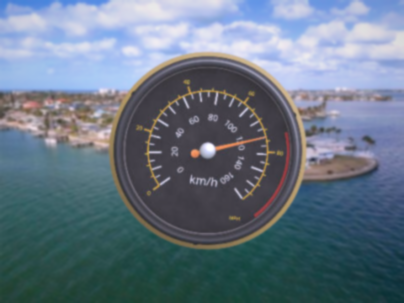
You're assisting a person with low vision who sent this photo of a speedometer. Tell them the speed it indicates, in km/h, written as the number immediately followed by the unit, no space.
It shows 120km/h
